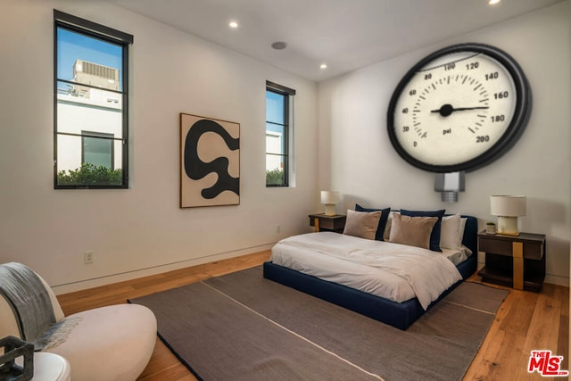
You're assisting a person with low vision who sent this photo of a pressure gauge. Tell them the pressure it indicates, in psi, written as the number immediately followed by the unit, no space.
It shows 170psi
